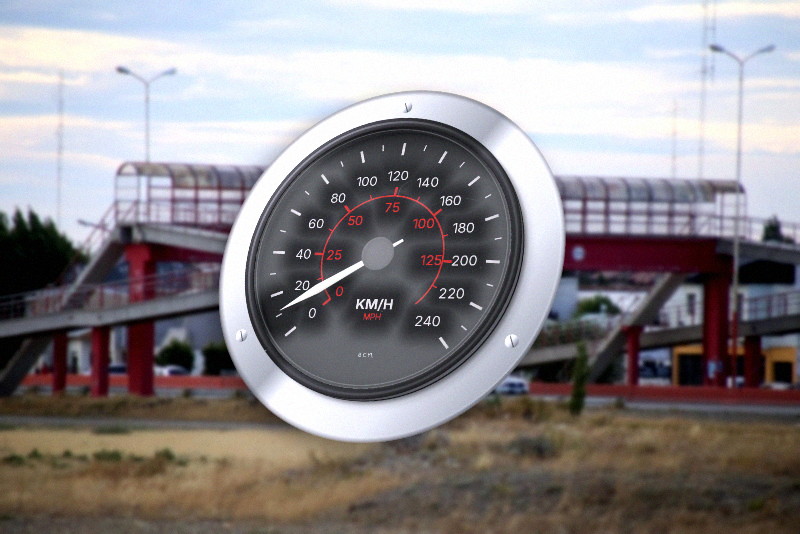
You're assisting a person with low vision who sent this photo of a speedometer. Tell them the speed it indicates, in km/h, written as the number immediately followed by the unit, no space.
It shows 10km/h
